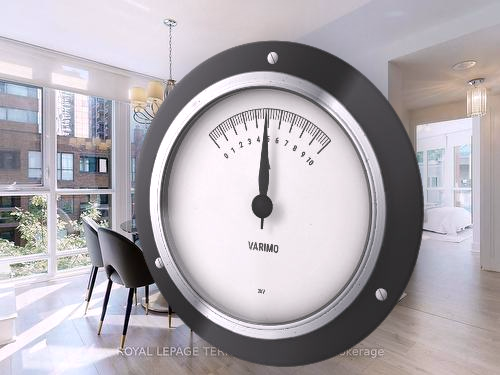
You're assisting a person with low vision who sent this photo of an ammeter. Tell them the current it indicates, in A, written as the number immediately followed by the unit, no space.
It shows 5A
